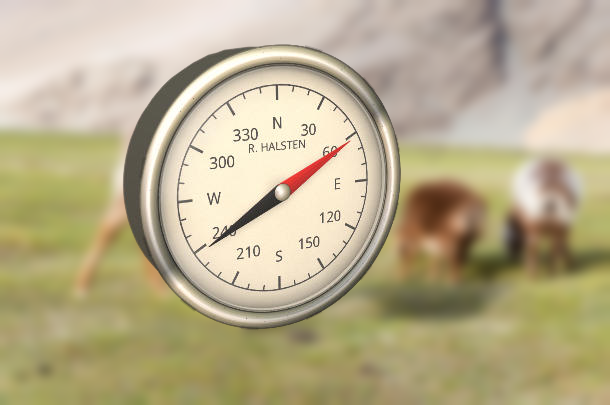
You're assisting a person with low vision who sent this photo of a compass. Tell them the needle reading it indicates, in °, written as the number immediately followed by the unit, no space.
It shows 60°
